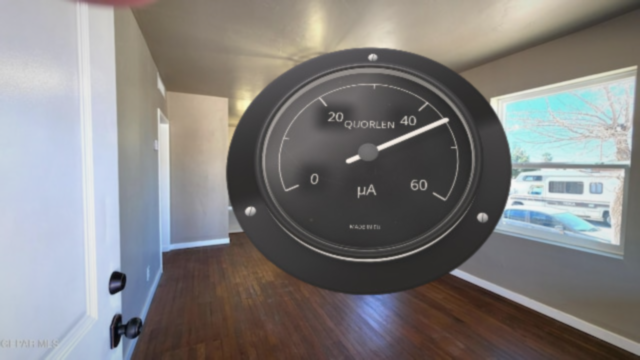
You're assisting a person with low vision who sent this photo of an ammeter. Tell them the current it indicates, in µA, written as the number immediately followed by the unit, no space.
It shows 45µA
